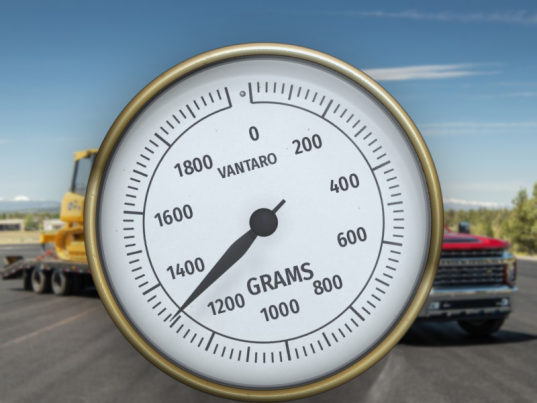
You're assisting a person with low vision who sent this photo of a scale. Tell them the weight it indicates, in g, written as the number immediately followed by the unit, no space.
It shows 1310g
